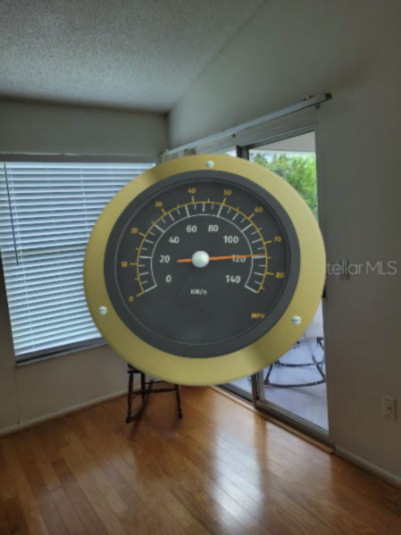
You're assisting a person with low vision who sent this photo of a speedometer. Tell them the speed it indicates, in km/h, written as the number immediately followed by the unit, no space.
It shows 120km/h
